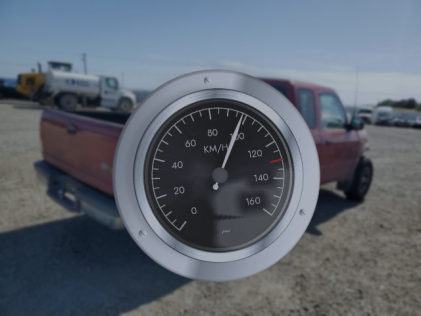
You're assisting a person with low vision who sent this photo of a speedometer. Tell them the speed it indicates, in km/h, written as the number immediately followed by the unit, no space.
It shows 97.5km/h
